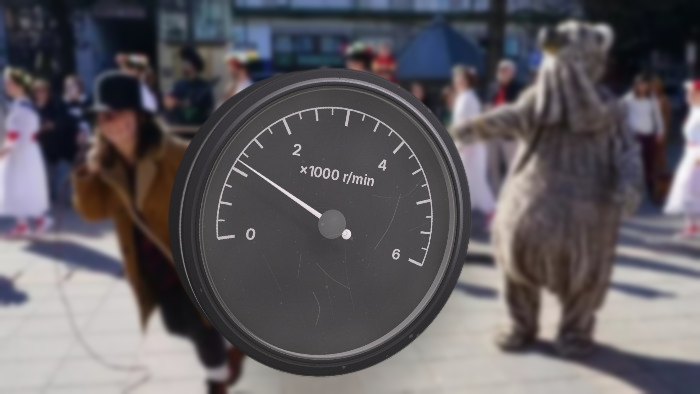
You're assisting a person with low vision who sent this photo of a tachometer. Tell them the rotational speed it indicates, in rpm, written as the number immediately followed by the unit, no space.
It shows 1125rpm
